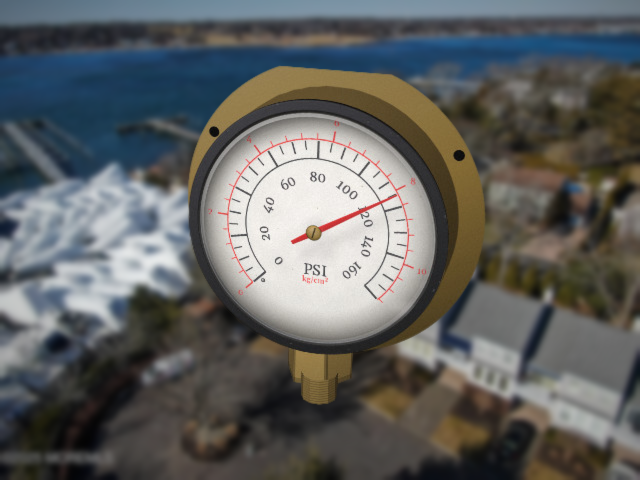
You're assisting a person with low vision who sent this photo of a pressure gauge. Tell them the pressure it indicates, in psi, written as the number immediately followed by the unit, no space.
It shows 115psi
